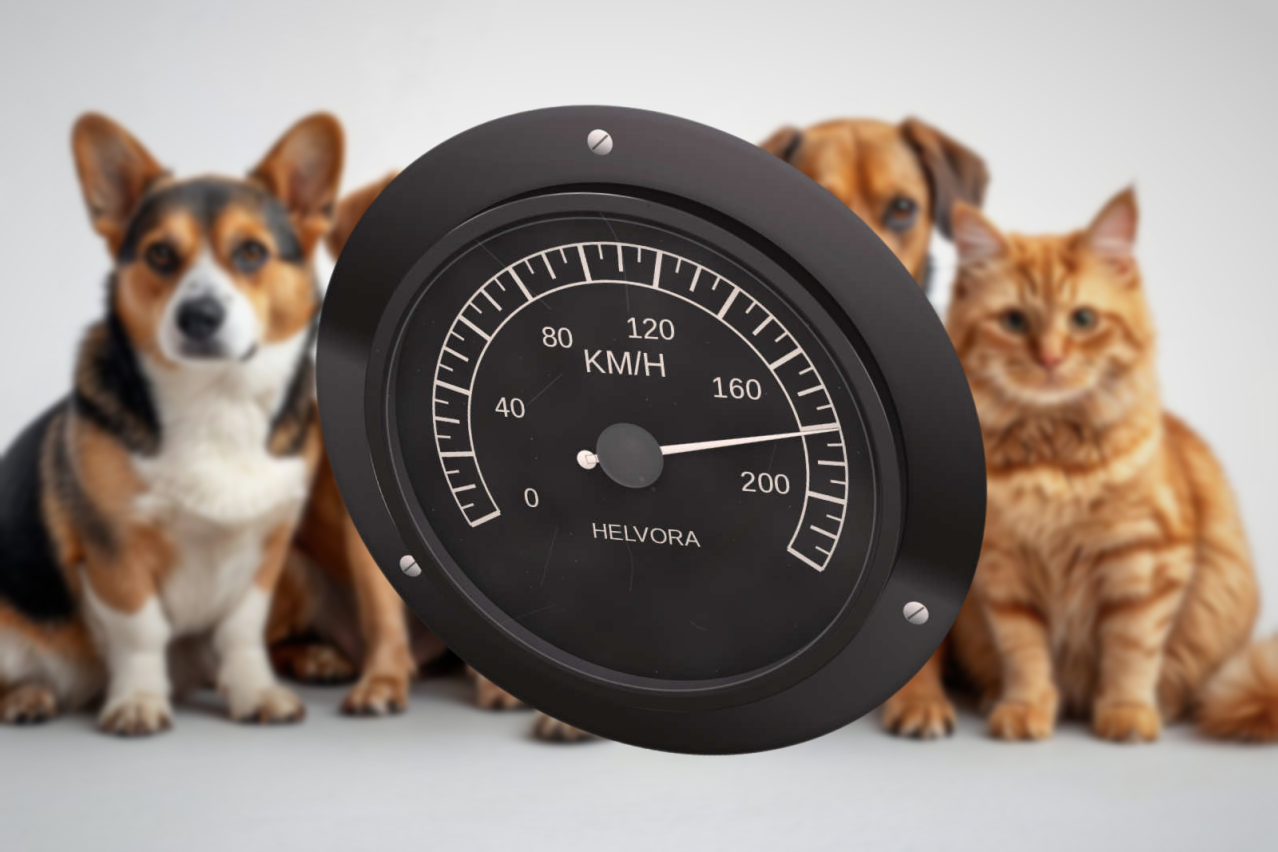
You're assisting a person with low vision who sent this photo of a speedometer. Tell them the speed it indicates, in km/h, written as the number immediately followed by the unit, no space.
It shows 180km/h
